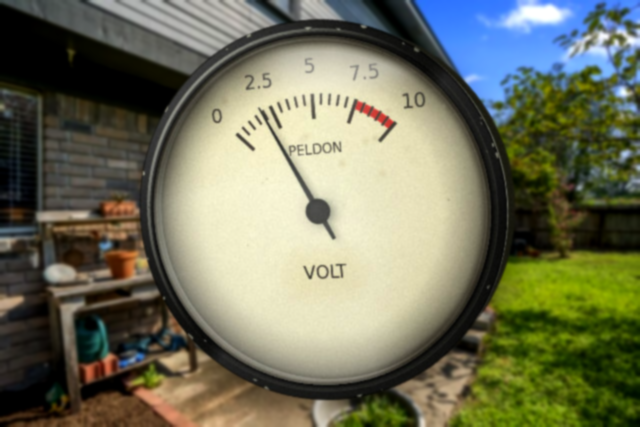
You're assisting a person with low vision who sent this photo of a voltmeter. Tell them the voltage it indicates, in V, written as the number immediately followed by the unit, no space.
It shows 2V
